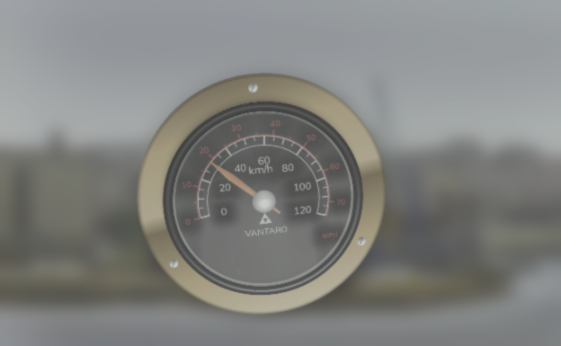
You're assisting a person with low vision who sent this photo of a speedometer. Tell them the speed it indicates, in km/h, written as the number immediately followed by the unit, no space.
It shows 30km/h
